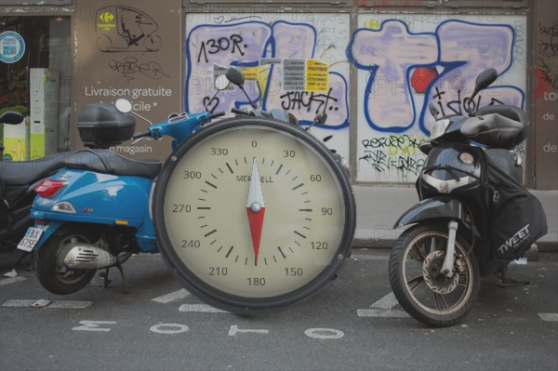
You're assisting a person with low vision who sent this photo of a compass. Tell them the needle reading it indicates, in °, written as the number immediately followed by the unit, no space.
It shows 180°
